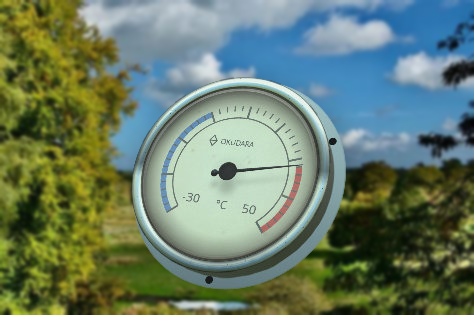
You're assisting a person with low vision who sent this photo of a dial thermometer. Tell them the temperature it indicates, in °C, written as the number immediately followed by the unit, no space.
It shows 32°C
